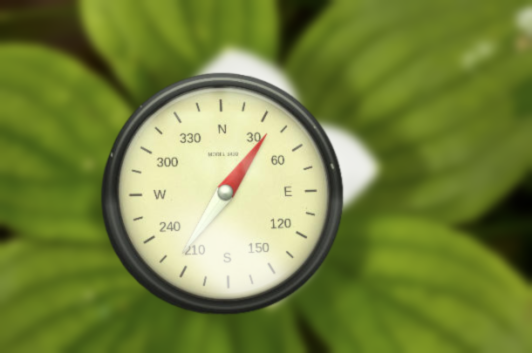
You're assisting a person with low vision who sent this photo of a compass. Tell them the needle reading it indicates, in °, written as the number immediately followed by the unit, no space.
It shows 37.5°
